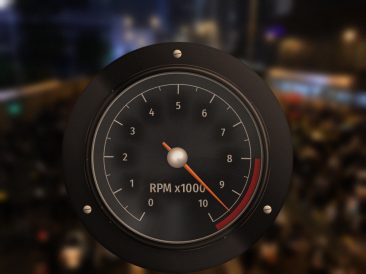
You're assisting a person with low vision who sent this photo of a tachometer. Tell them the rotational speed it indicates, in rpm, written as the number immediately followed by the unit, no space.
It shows 9500rpm
